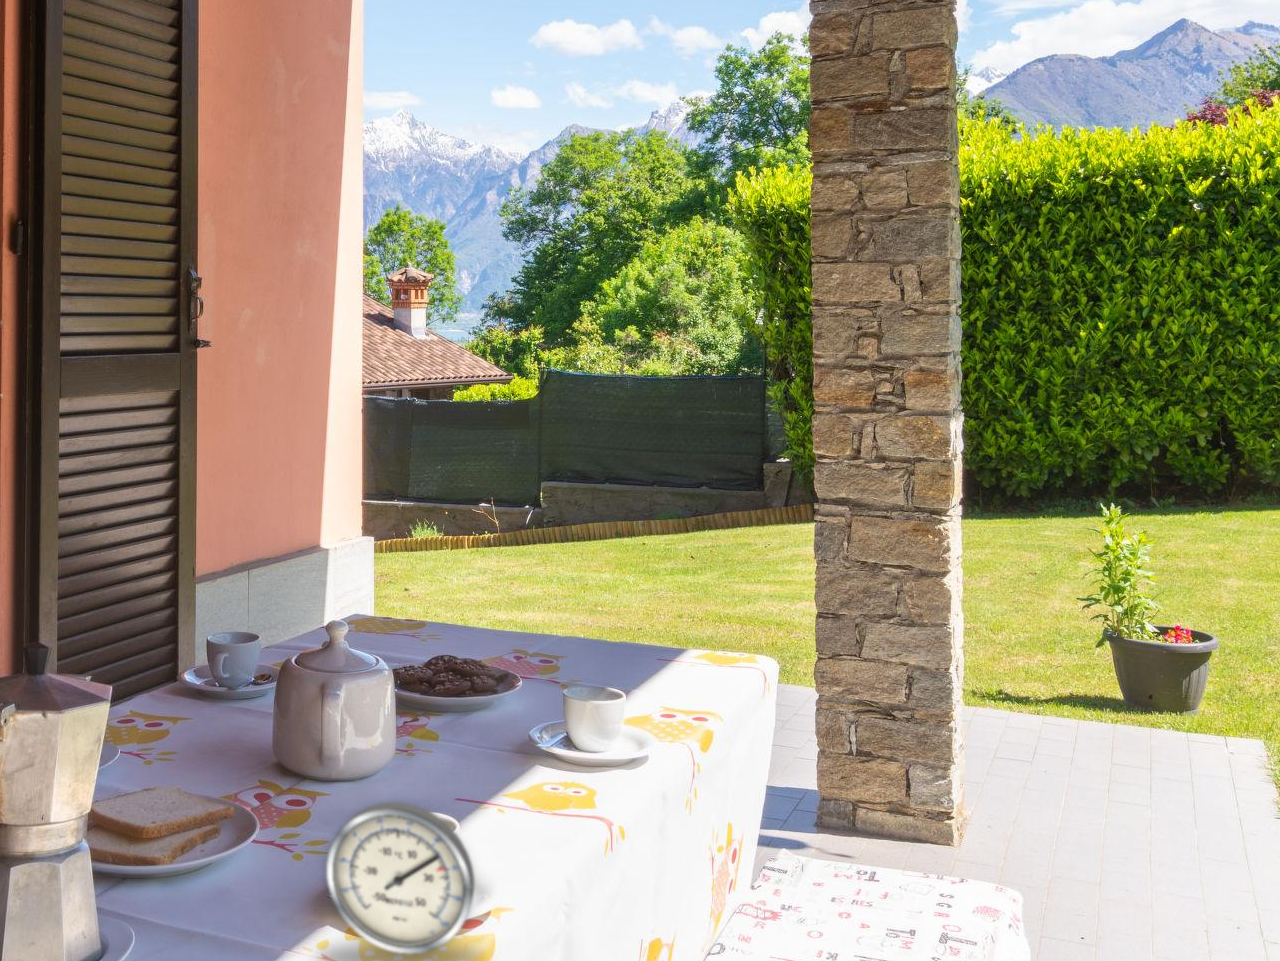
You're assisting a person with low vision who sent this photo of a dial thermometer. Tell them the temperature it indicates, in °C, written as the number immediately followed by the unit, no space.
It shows 20°C
